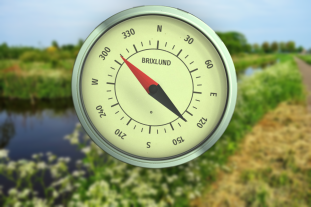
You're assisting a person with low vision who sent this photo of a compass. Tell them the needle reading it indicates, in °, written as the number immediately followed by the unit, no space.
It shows 310°
